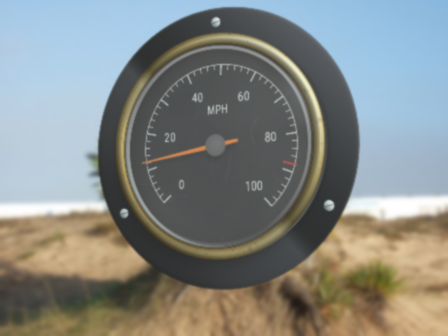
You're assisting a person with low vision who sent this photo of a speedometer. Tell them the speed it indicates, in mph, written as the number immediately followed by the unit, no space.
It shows 12mph
